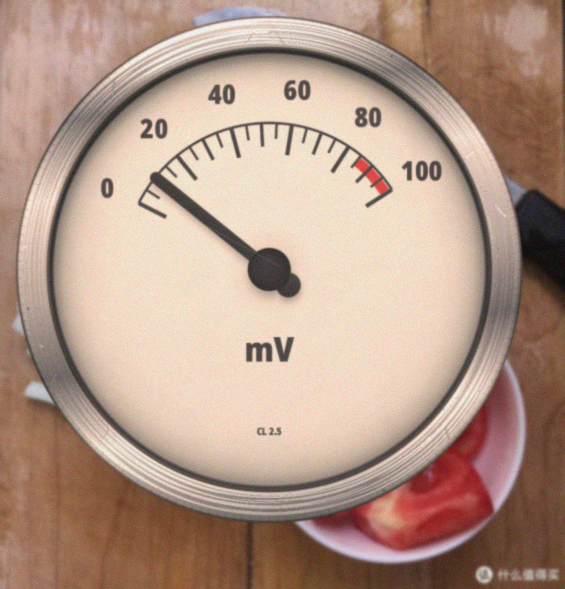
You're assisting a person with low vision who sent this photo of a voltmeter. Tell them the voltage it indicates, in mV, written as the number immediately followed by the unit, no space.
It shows 10mV
